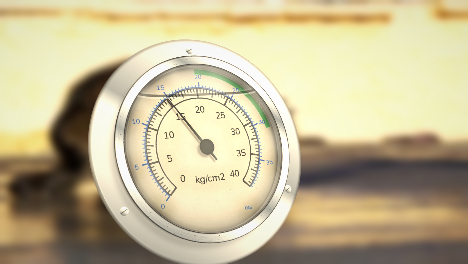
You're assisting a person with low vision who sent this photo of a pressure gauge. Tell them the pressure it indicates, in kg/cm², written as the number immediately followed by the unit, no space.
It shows 15kg/cm²
